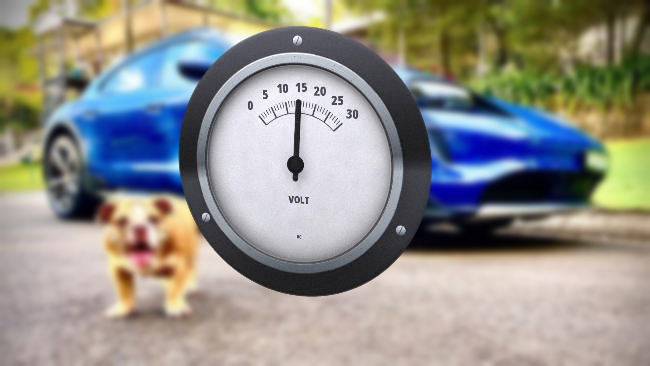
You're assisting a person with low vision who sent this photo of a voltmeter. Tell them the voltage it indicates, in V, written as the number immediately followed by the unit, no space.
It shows 15V
